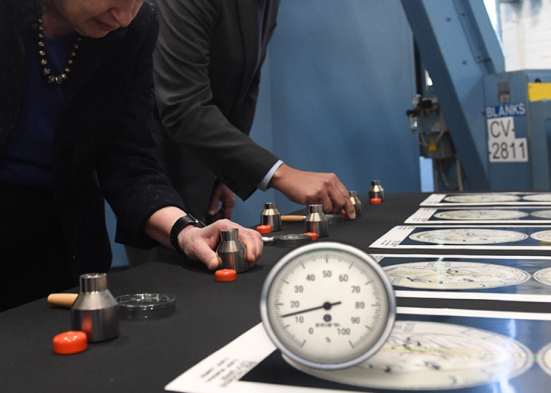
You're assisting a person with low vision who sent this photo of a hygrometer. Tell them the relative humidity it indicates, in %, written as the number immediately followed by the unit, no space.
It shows 15%
